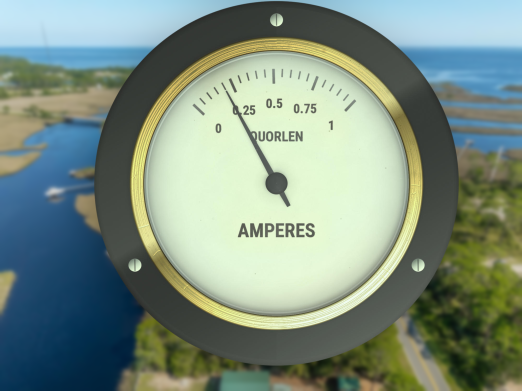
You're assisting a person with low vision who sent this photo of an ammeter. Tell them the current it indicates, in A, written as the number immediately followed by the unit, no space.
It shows 0.2A
